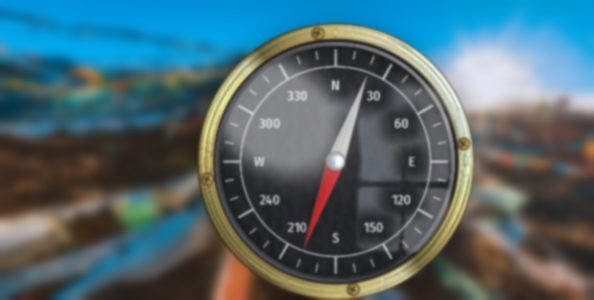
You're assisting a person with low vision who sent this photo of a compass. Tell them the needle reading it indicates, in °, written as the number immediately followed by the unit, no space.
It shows 200°
